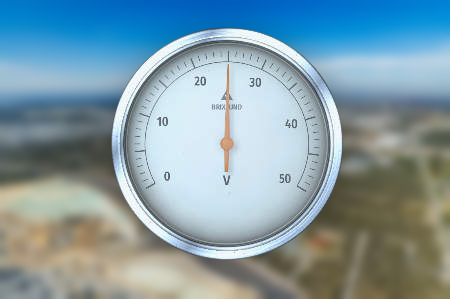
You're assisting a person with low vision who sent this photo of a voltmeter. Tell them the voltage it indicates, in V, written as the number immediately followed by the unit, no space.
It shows 25V
